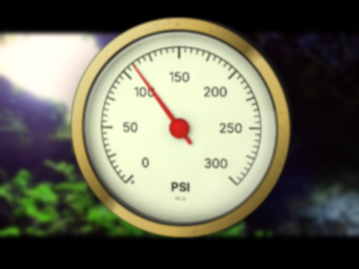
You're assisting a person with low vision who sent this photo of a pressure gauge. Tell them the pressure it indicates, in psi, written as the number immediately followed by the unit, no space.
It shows 110psi
